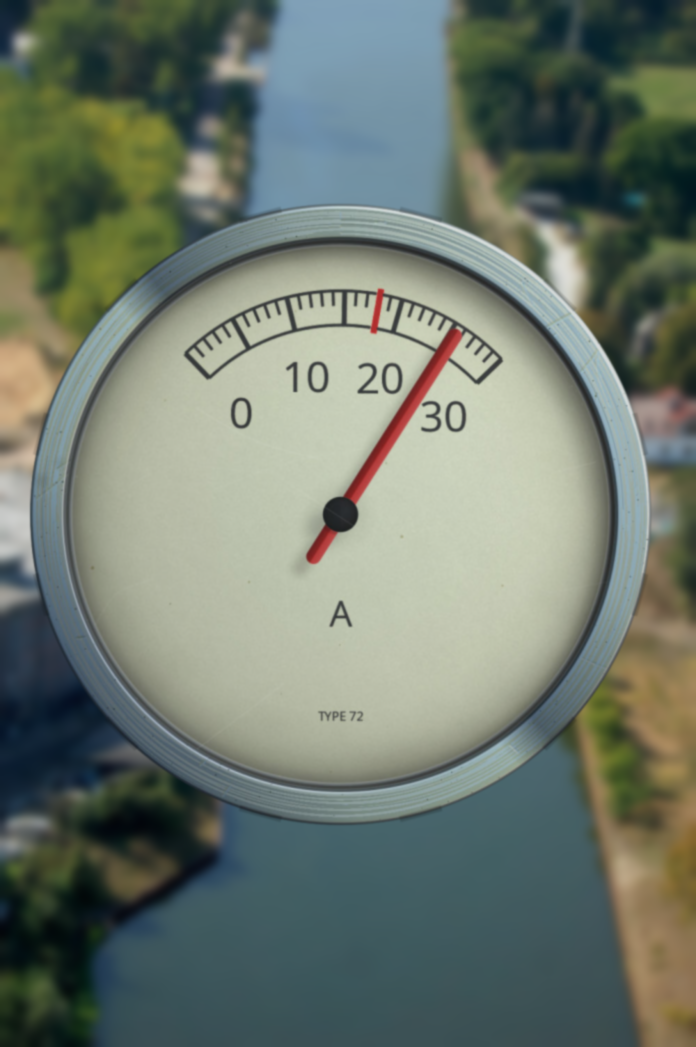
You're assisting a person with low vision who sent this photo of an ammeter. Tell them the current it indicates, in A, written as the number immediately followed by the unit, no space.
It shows 25.5A
